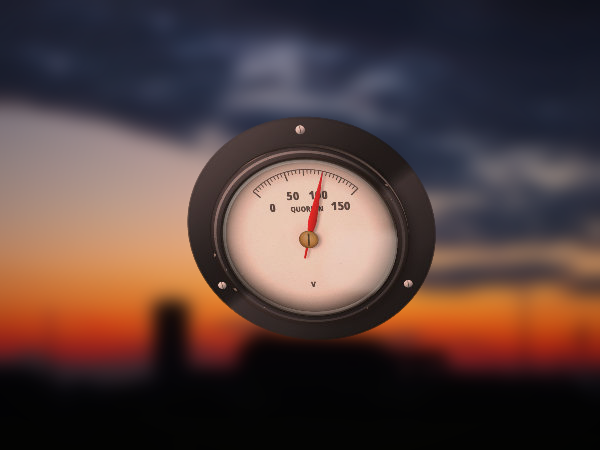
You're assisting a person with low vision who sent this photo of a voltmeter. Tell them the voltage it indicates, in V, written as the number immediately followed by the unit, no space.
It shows 100V
